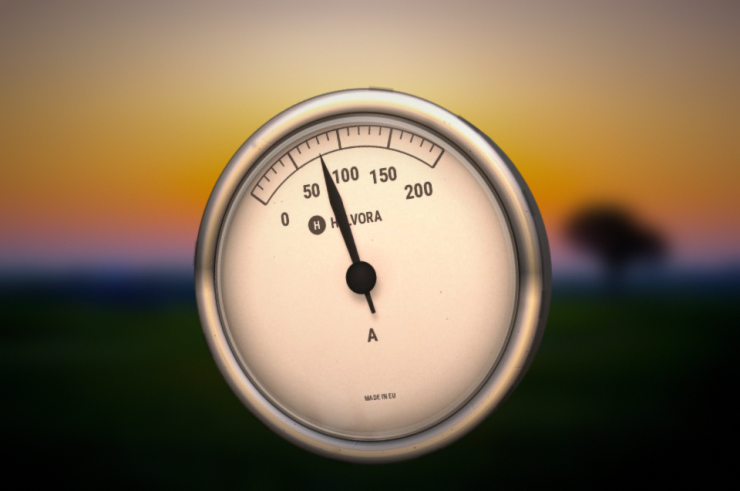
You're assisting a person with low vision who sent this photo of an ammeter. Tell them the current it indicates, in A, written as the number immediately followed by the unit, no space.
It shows 80A
